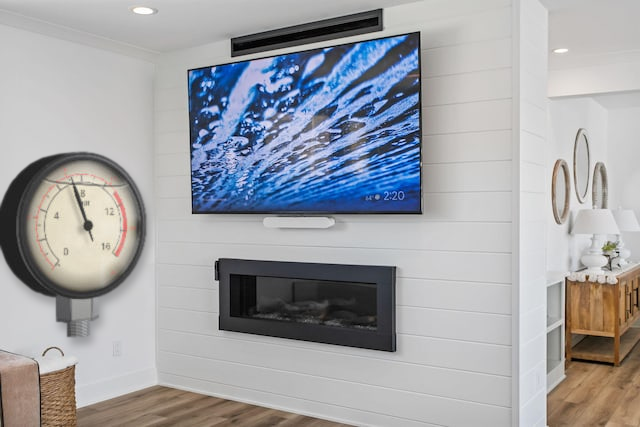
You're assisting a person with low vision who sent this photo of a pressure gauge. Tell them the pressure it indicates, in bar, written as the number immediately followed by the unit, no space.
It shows 7bar
